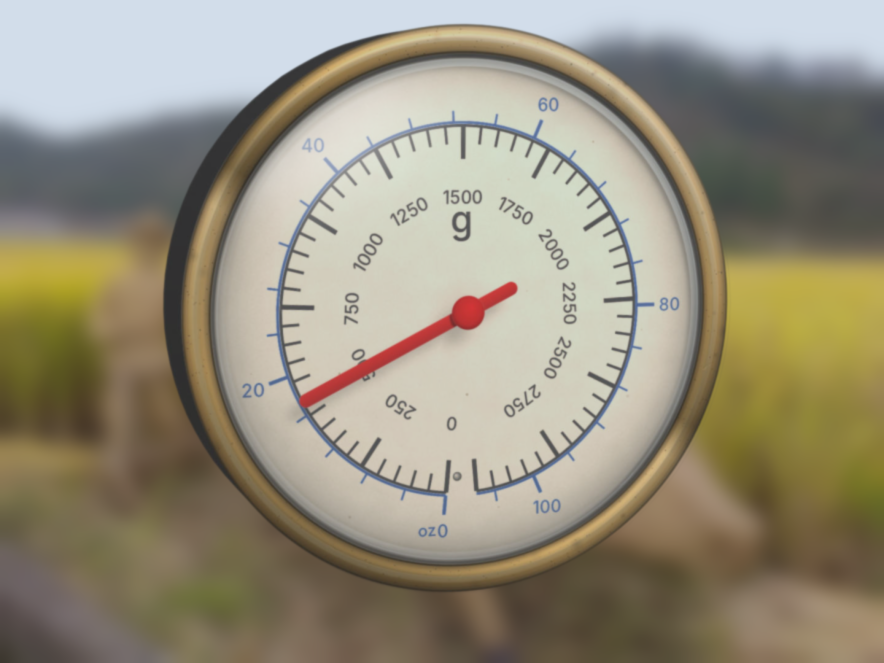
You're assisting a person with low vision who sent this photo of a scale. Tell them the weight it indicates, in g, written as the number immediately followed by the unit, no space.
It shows 500g
